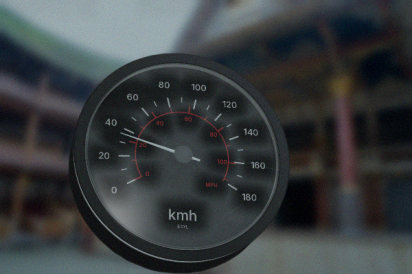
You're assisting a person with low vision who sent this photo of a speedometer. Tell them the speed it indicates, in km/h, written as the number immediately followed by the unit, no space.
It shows 35km/h
